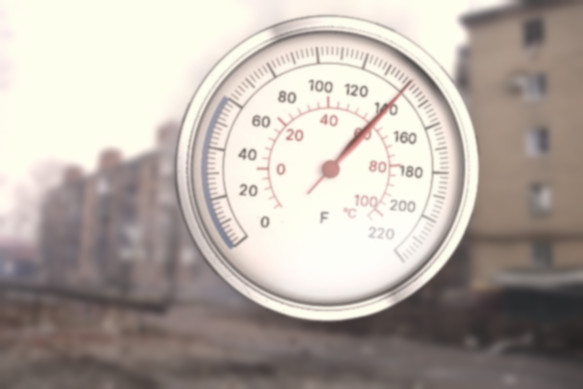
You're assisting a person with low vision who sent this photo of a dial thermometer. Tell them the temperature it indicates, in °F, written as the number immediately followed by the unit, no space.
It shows 140°F
